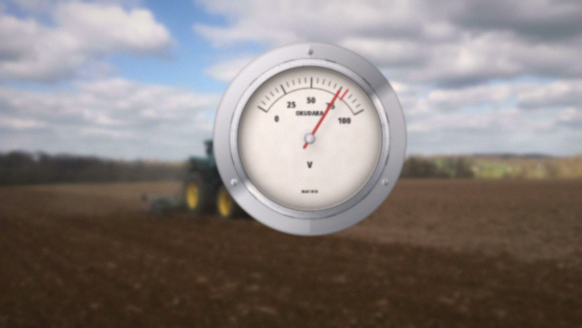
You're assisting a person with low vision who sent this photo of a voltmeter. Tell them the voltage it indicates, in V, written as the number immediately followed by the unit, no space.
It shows 75V
